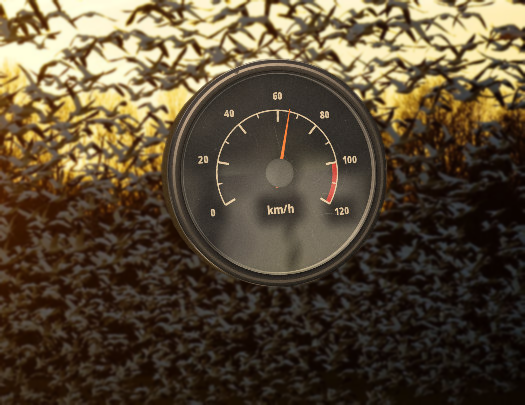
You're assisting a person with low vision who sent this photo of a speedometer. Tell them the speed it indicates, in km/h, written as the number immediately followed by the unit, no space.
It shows 65km/h
